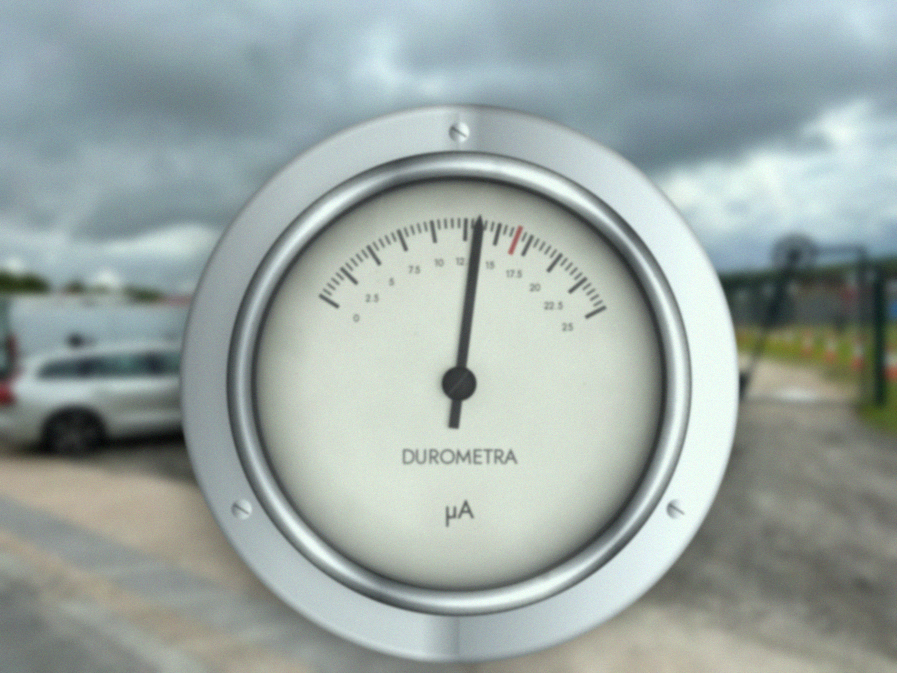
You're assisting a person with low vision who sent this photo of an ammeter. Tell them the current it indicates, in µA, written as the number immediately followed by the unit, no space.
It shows 13.5µA
